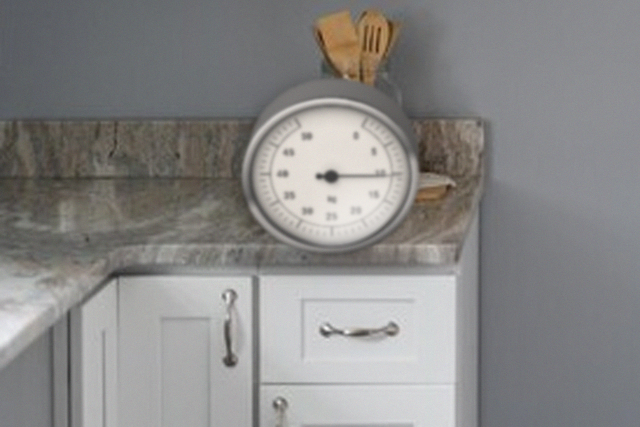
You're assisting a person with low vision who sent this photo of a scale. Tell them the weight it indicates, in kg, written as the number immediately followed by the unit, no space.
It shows 10kg
